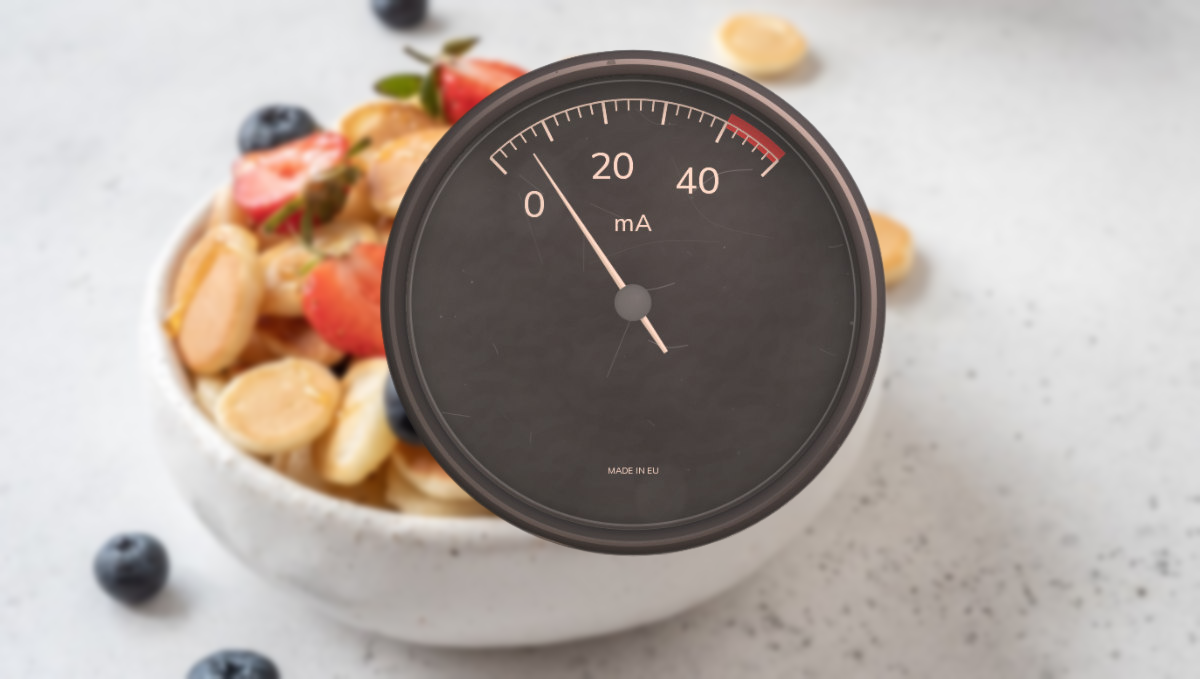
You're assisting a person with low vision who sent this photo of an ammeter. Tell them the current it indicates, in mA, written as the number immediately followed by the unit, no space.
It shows 6mA
